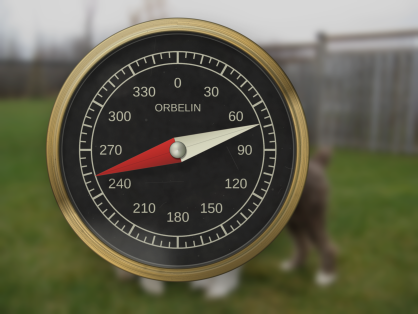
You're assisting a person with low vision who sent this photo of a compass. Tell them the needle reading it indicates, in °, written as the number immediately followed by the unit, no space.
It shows 252.5°
